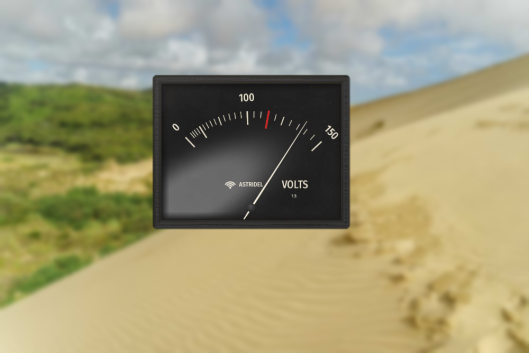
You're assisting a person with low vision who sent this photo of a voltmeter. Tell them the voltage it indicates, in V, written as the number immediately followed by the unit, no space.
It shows 137.5V
